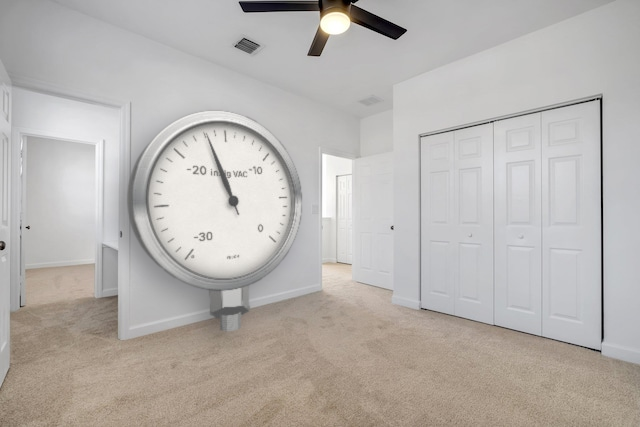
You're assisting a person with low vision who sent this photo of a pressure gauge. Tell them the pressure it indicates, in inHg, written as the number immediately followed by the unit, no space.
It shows -17inHg
